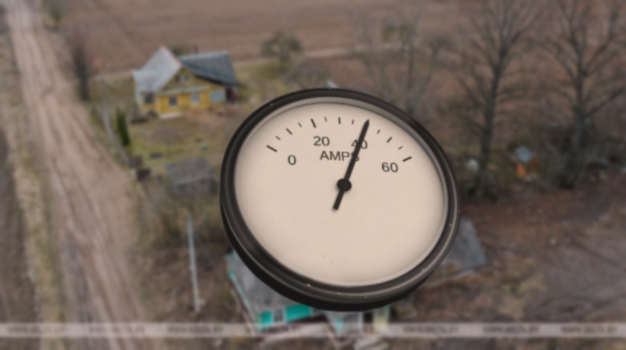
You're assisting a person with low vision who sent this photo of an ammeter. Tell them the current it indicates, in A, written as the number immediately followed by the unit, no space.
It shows 40A
